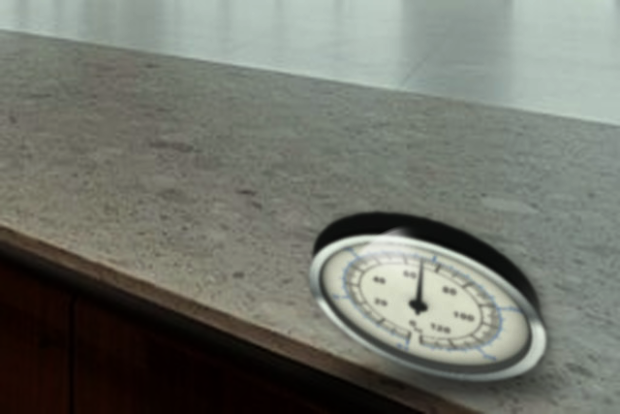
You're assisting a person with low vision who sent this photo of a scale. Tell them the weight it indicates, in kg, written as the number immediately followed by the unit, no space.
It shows 65kg
